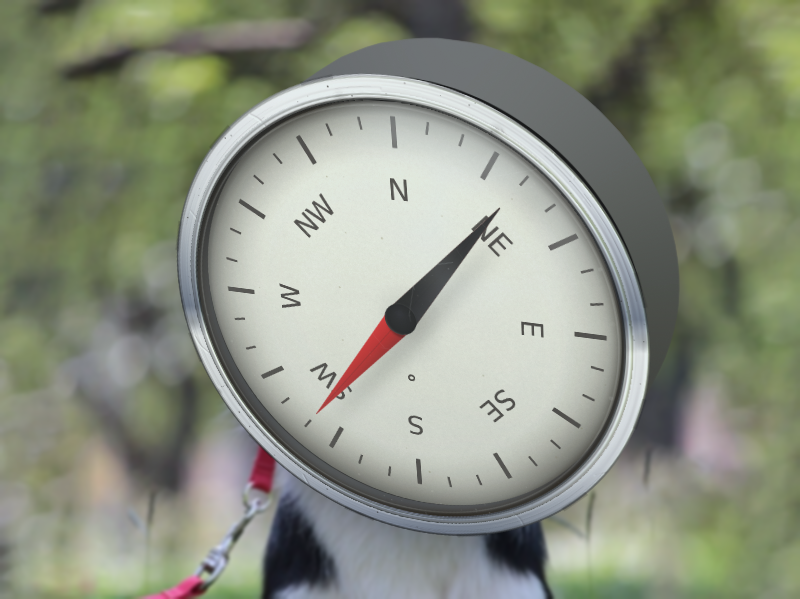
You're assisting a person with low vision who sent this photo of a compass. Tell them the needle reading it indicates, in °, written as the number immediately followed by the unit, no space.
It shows 220°
